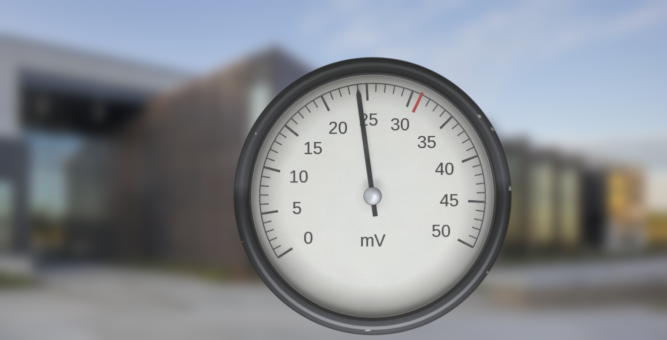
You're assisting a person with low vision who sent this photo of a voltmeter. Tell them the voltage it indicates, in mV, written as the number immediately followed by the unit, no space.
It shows 24mV
